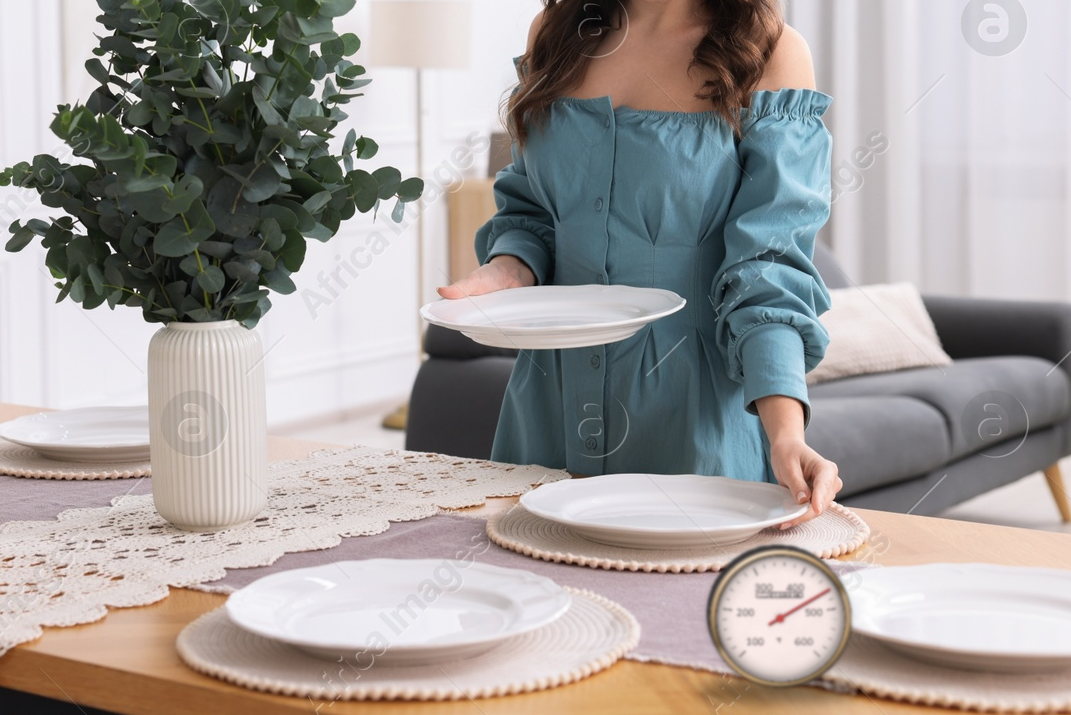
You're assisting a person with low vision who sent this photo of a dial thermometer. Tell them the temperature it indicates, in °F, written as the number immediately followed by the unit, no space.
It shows 460°F
